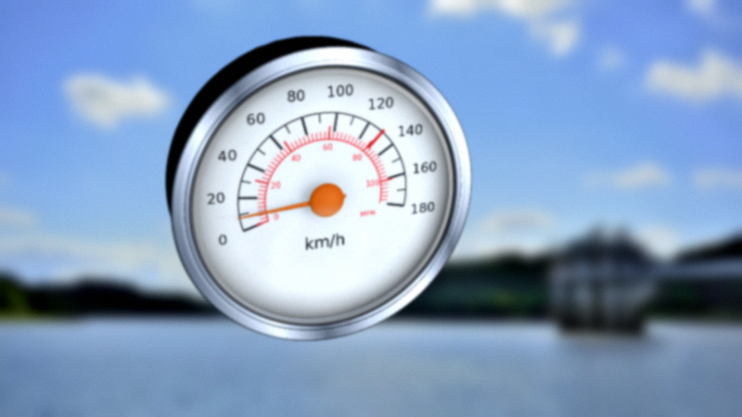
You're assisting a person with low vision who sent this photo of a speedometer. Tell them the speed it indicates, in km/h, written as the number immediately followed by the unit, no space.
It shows 10km/h
